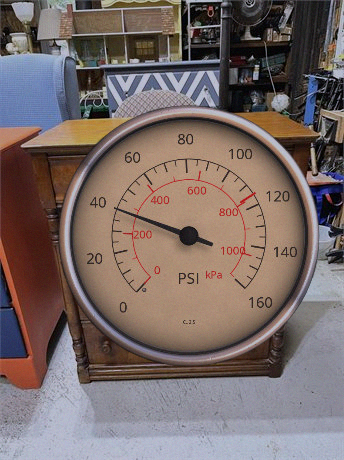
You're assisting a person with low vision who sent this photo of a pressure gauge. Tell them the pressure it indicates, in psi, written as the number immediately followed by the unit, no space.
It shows 40psi
